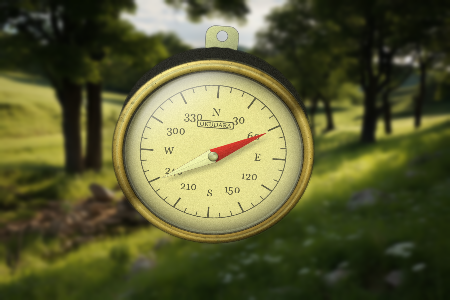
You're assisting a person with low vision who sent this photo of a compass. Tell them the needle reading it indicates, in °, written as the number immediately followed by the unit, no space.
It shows 60°
